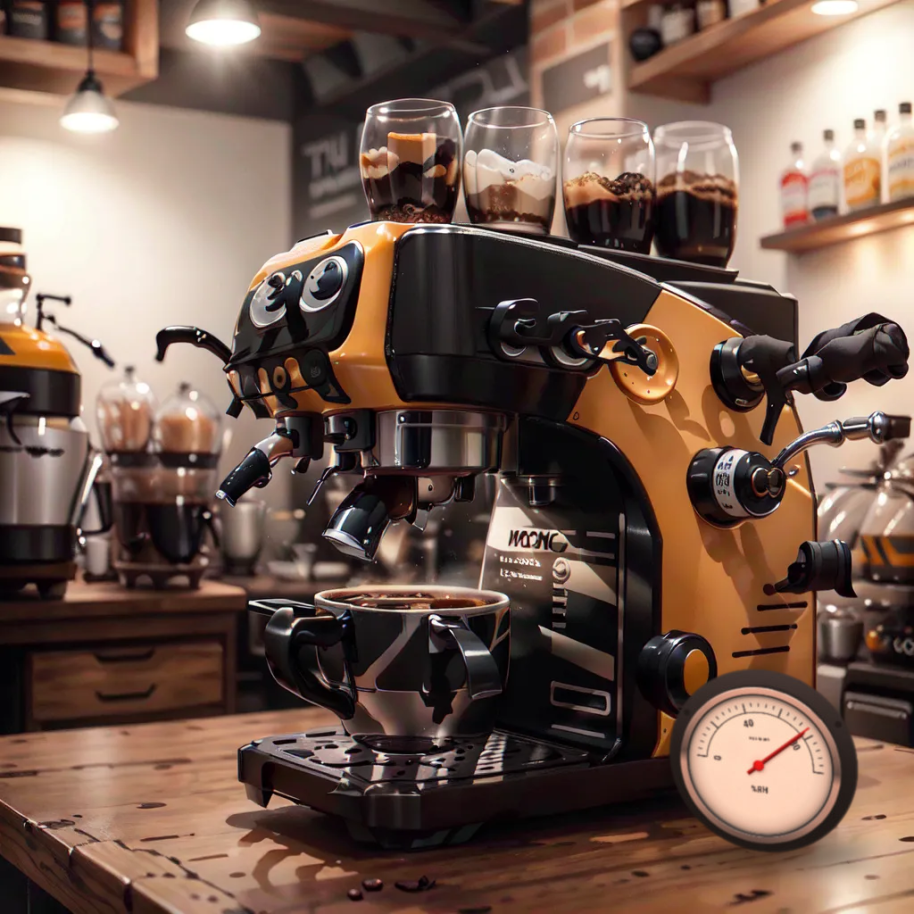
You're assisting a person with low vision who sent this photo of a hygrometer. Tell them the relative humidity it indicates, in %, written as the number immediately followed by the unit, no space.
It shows 76%
